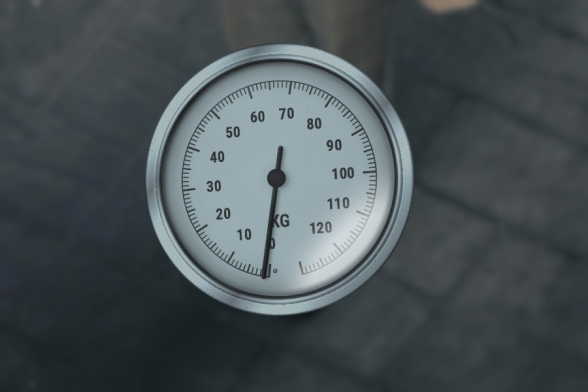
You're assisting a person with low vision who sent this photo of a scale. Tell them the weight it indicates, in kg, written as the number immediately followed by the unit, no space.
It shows 1kg
